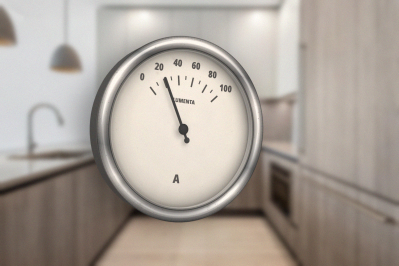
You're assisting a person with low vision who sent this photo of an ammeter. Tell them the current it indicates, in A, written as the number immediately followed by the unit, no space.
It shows 20A
